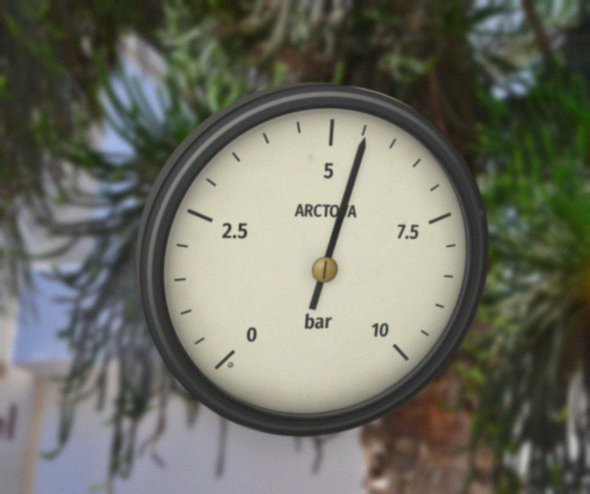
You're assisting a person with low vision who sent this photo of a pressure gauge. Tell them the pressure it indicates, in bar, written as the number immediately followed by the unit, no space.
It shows 5.5bar
